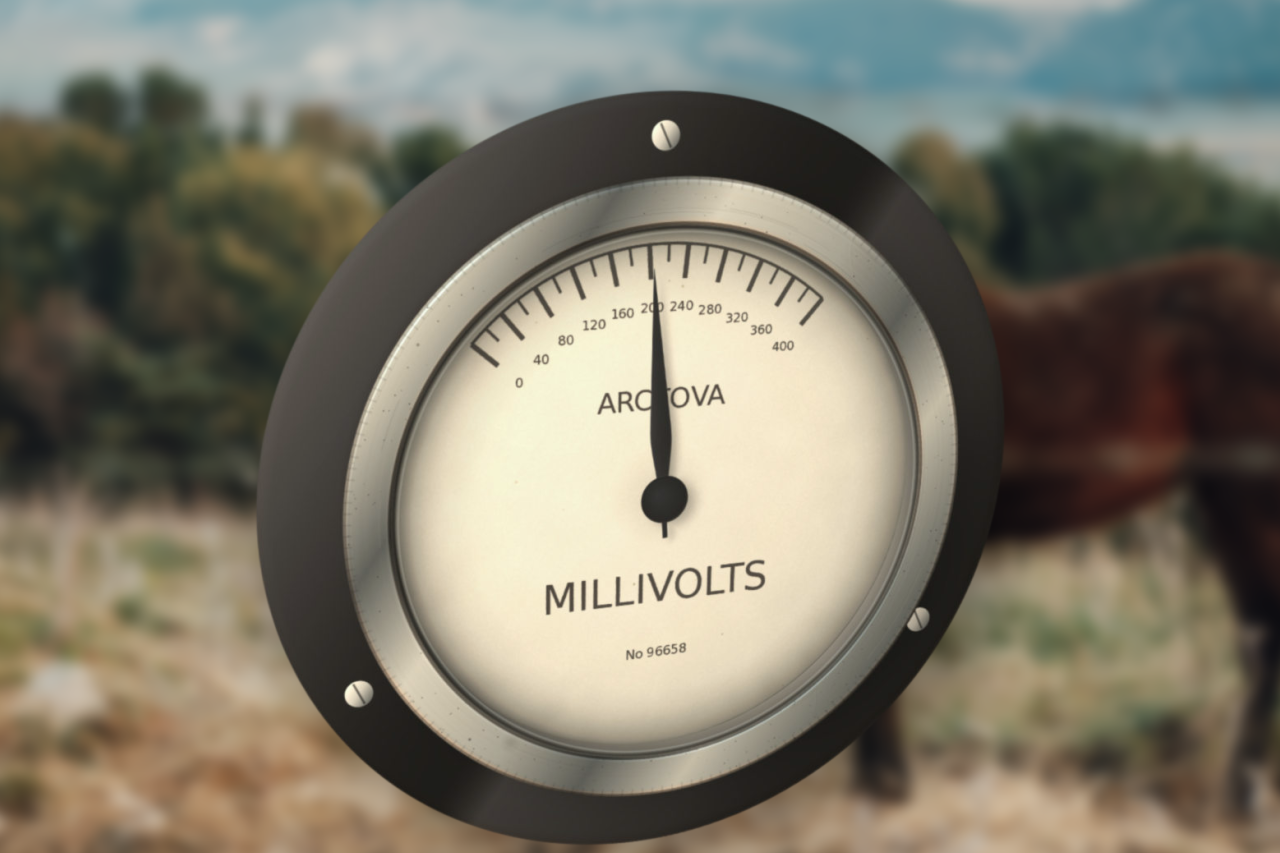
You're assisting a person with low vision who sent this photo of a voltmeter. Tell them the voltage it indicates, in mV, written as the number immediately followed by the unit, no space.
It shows 200mV
